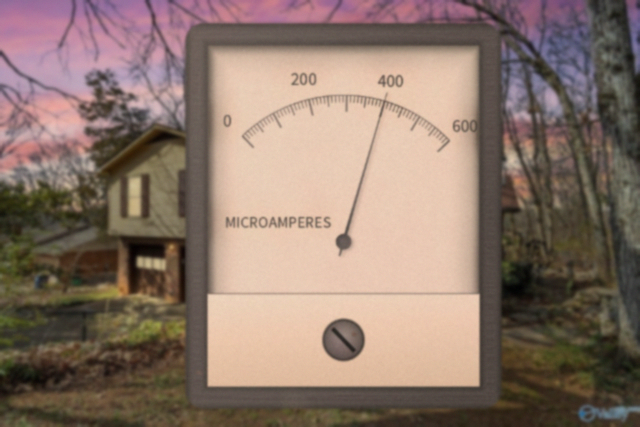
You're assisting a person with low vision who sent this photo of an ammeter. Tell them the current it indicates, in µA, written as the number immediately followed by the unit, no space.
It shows 400µA
